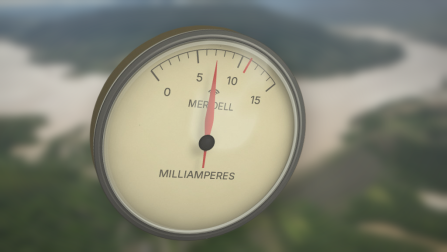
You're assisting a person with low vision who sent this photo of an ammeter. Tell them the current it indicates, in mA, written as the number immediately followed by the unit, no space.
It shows 7mA
